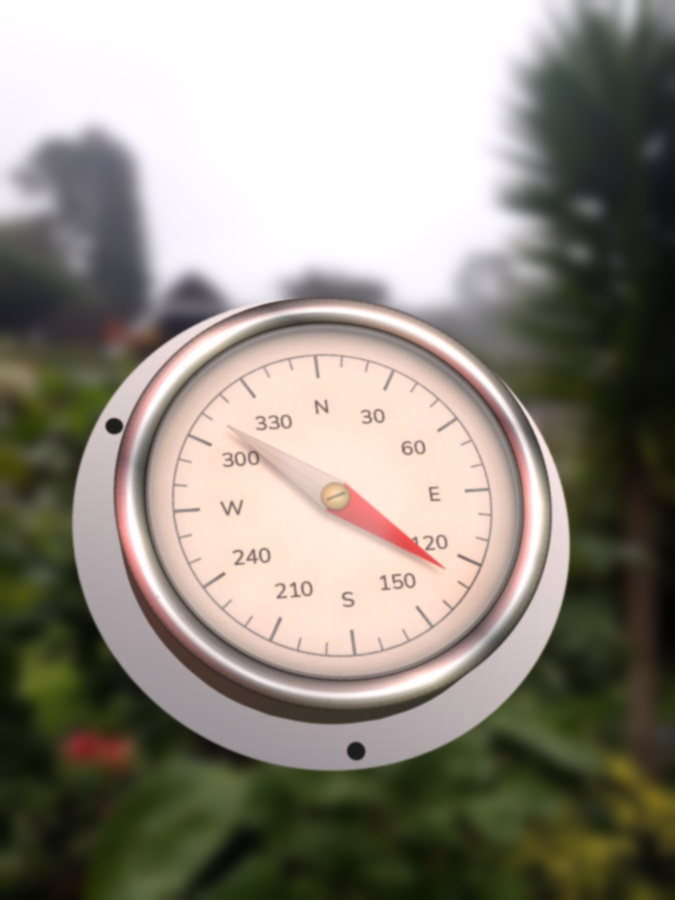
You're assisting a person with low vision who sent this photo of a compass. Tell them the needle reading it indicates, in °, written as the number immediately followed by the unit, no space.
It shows 130°
